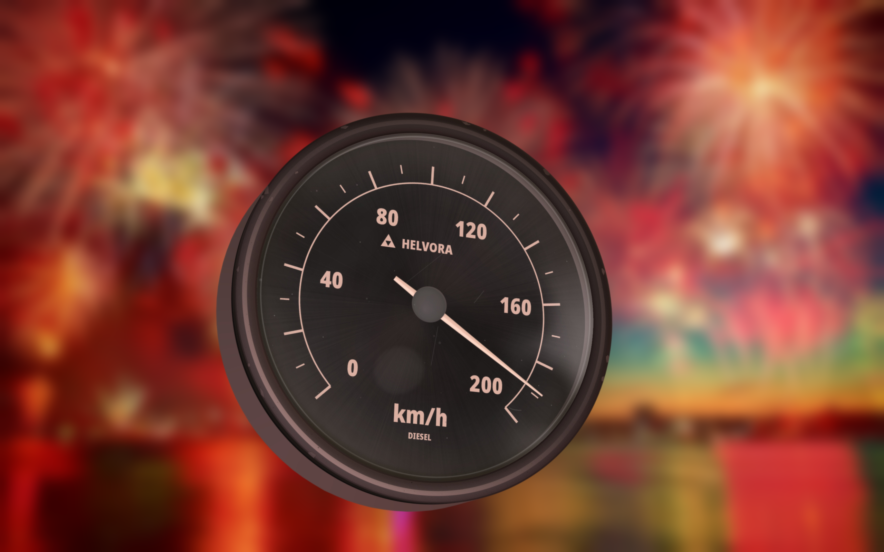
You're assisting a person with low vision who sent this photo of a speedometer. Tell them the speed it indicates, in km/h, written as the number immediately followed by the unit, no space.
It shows 190km/h
